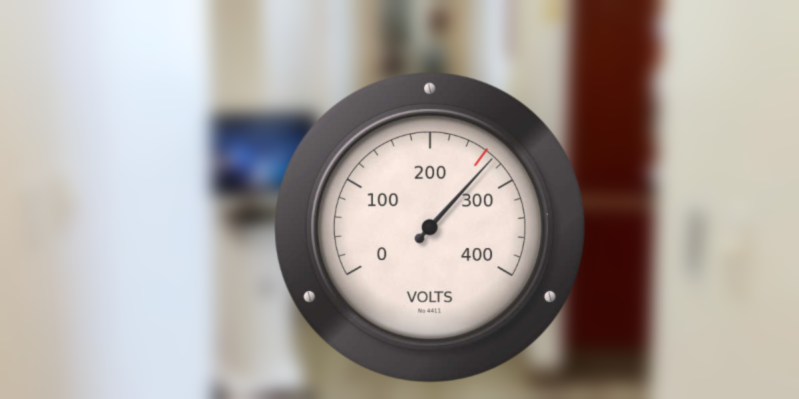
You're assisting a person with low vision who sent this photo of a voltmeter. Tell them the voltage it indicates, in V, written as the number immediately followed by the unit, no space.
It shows 270V
